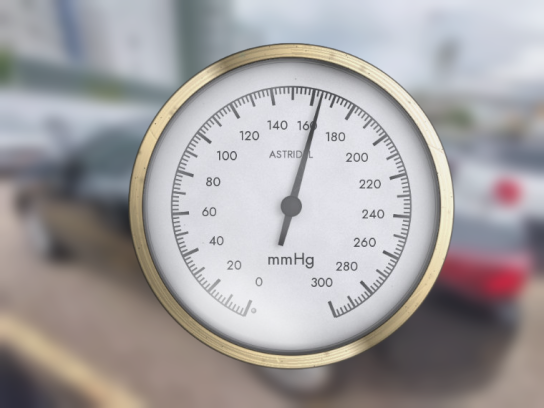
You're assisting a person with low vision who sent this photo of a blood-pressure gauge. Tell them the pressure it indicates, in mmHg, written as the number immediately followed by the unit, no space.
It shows 164mmHg
